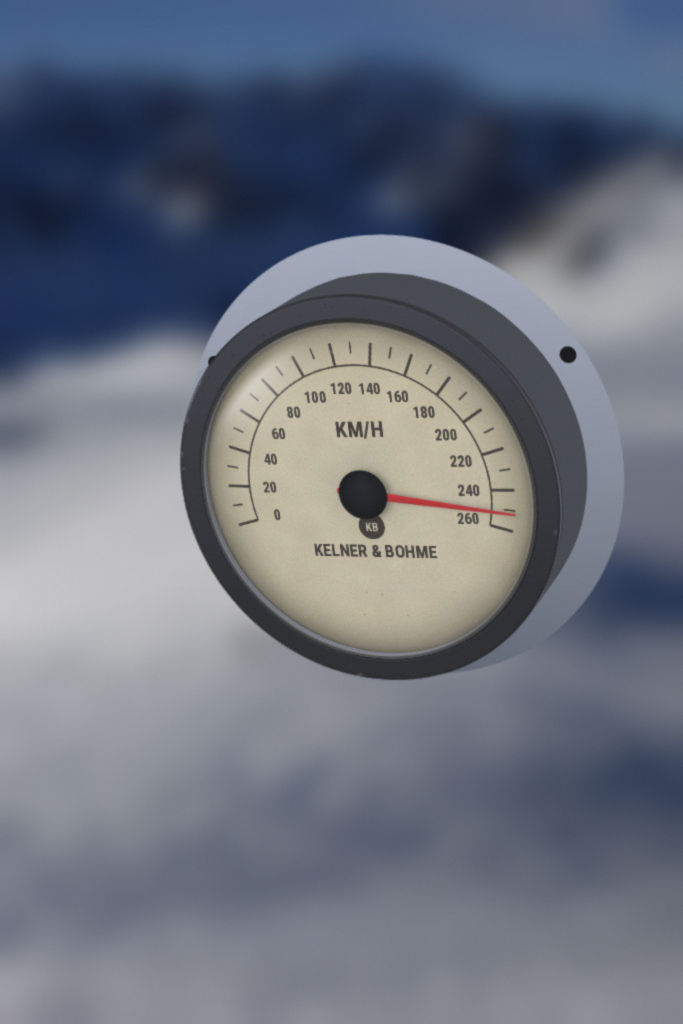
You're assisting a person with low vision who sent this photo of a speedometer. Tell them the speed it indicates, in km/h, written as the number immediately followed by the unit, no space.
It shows 250km/h
